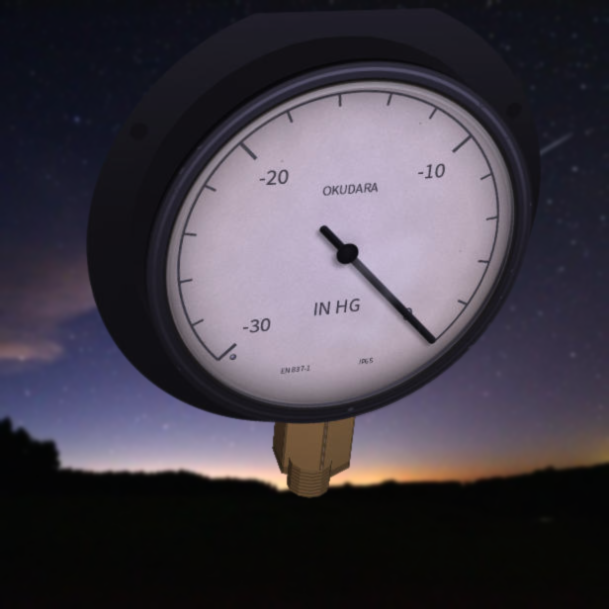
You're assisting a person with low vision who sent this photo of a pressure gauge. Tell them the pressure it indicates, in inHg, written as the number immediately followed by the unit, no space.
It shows 0inHg
